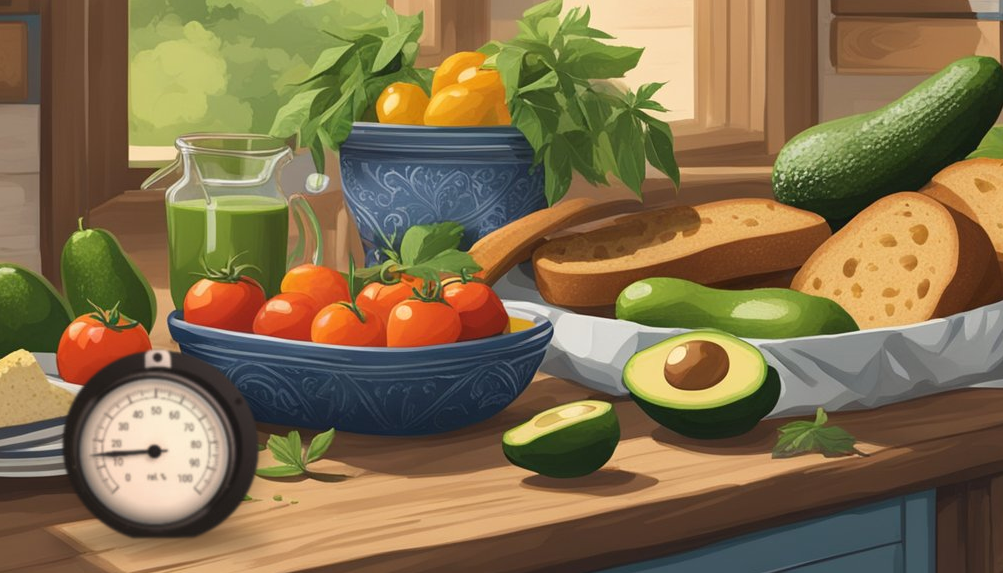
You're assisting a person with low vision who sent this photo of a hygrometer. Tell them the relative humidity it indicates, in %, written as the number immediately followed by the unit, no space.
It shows 15%
